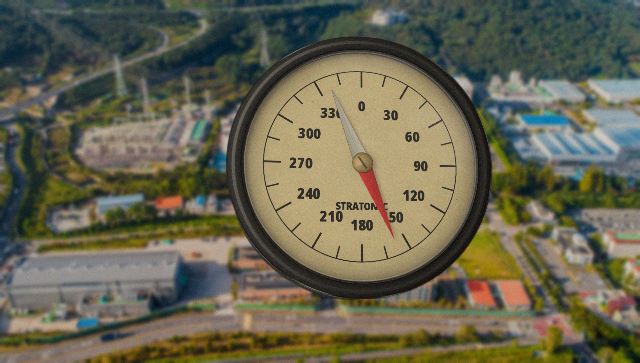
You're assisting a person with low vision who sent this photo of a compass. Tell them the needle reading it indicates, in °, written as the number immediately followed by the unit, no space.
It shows 157.5°
